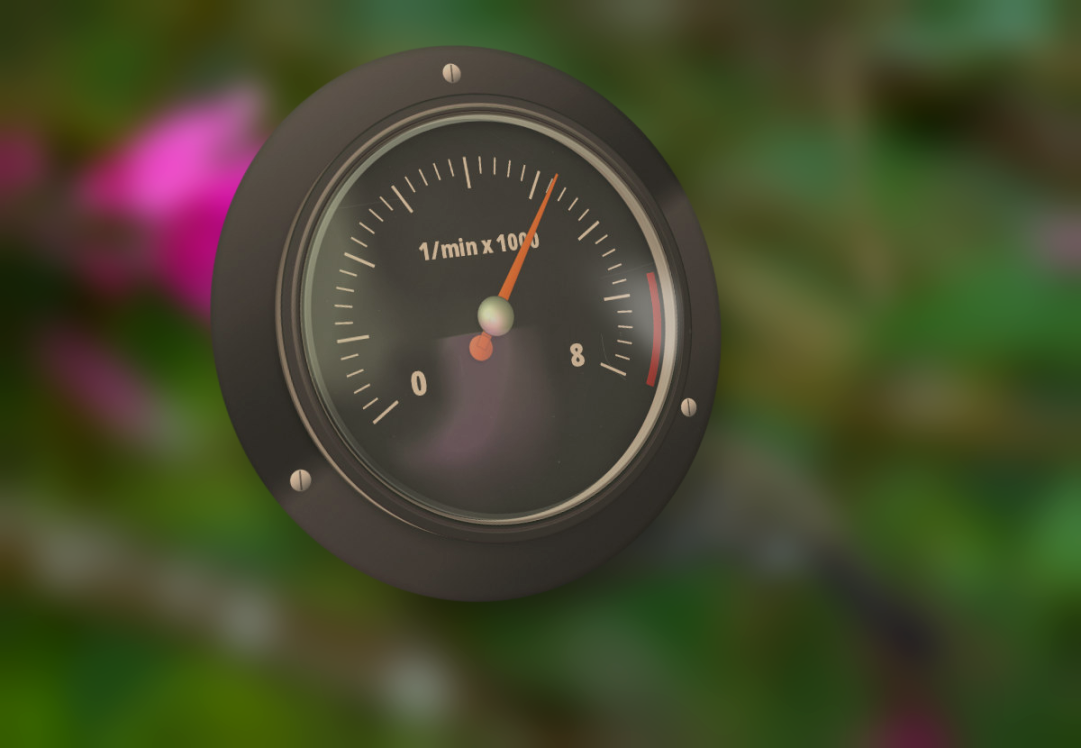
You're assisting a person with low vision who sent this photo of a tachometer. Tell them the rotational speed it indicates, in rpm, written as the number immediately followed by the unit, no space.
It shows 5200rpm
